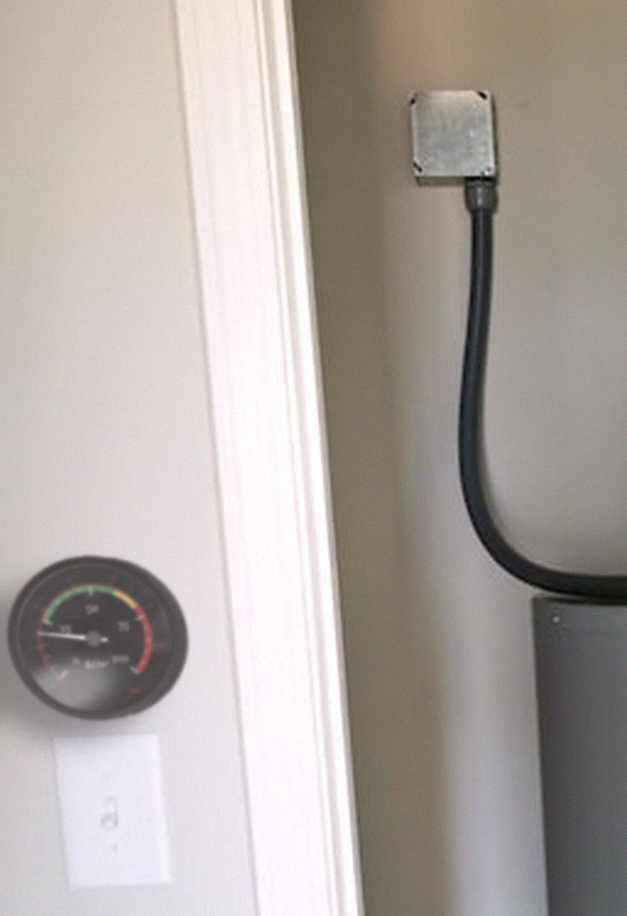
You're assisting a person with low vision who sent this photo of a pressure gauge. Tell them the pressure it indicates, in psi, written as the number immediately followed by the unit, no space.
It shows 20psi
